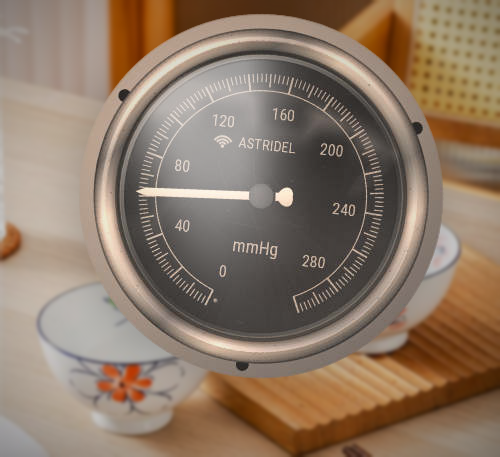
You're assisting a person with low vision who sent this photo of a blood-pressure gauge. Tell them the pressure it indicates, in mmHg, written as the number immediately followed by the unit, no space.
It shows 62mmHg
